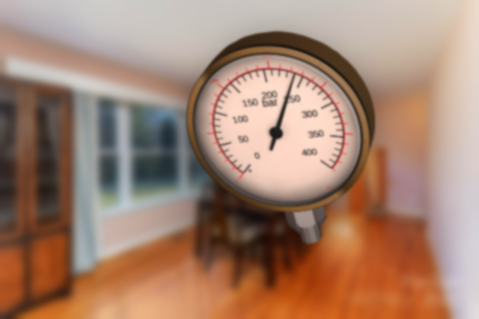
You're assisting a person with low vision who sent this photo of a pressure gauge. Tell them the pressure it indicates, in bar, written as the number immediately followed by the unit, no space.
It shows 240bar
